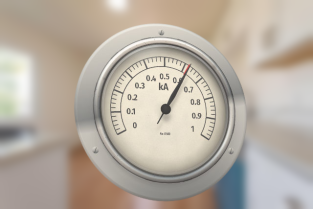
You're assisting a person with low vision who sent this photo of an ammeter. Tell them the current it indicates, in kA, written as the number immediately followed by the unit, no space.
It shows 0.62kA
